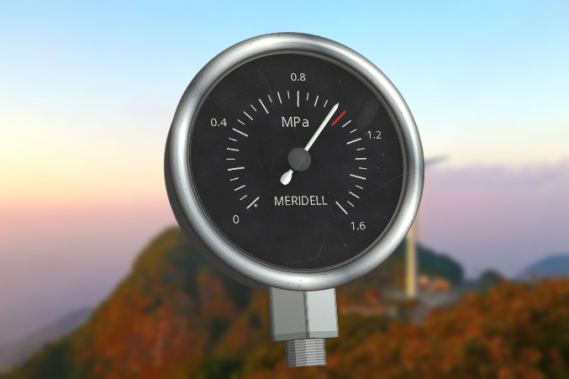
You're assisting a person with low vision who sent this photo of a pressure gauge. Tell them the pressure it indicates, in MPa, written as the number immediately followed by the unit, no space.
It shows 1MPa
